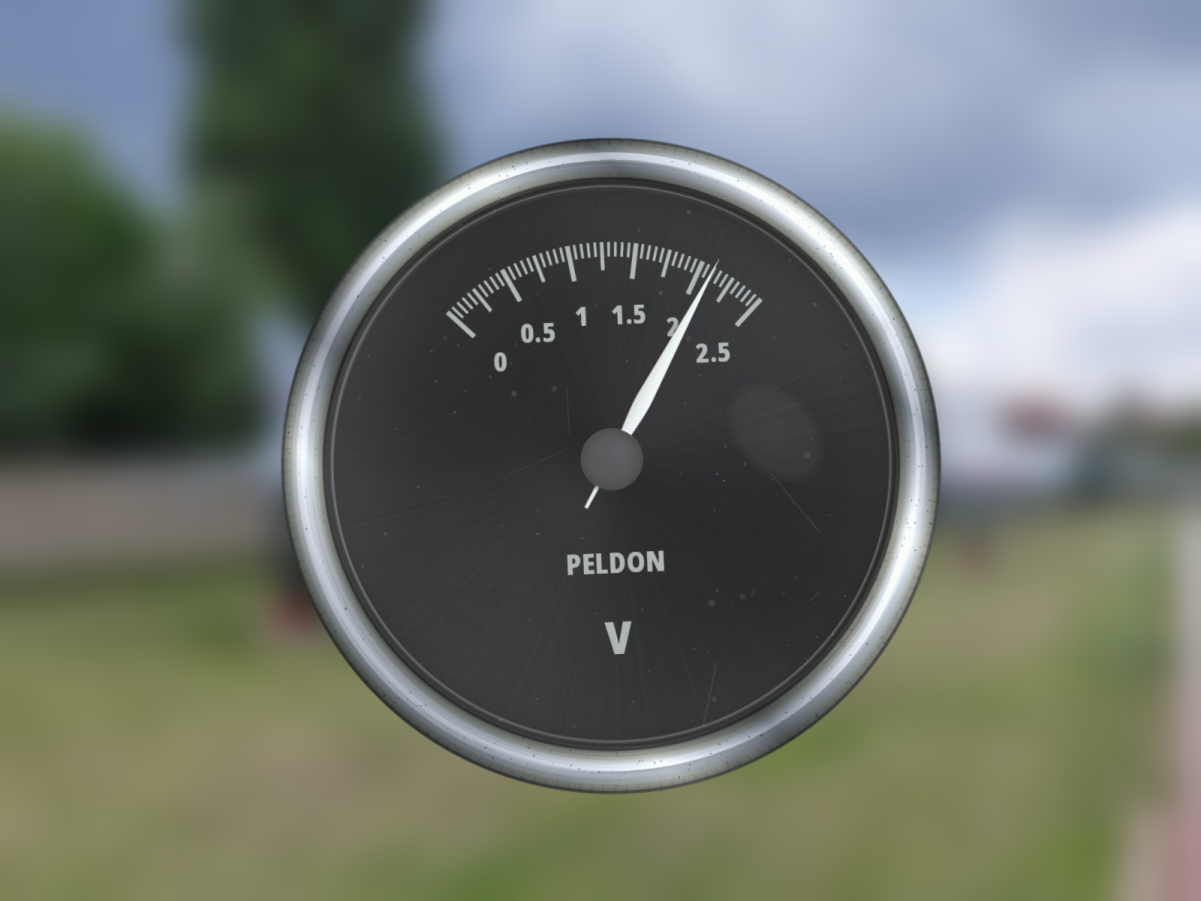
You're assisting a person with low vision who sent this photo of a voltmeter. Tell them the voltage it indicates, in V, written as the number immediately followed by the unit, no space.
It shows 2.1V
